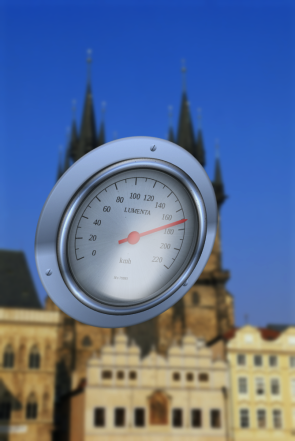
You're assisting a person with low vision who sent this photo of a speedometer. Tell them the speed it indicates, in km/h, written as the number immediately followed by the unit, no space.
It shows 170km/h
